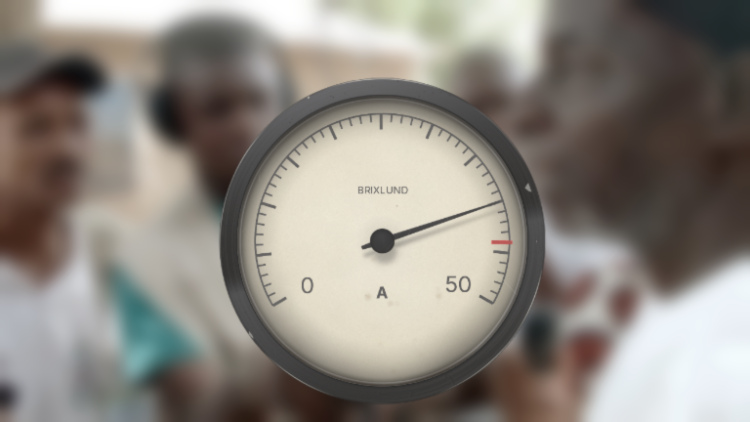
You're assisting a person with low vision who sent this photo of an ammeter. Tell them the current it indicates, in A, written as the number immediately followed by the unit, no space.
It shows 40A
